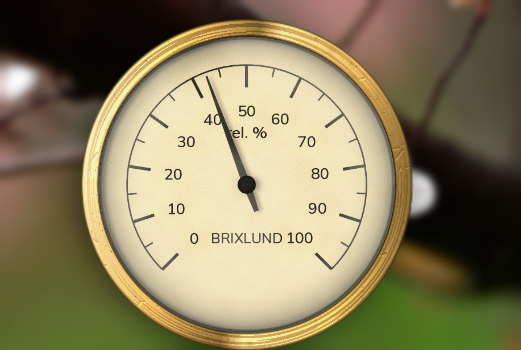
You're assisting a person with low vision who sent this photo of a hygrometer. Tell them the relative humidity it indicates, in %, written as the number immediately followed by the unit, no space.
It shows 42.5%
